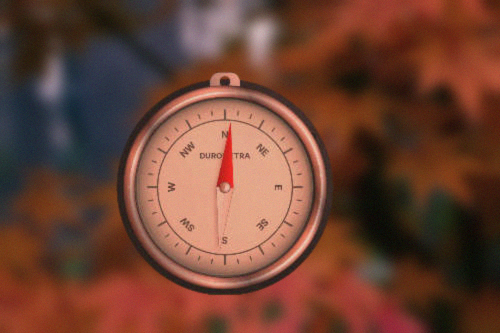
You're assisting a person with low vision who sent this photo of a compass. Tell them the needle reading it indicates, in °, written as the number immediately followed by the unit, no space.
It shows 5°
